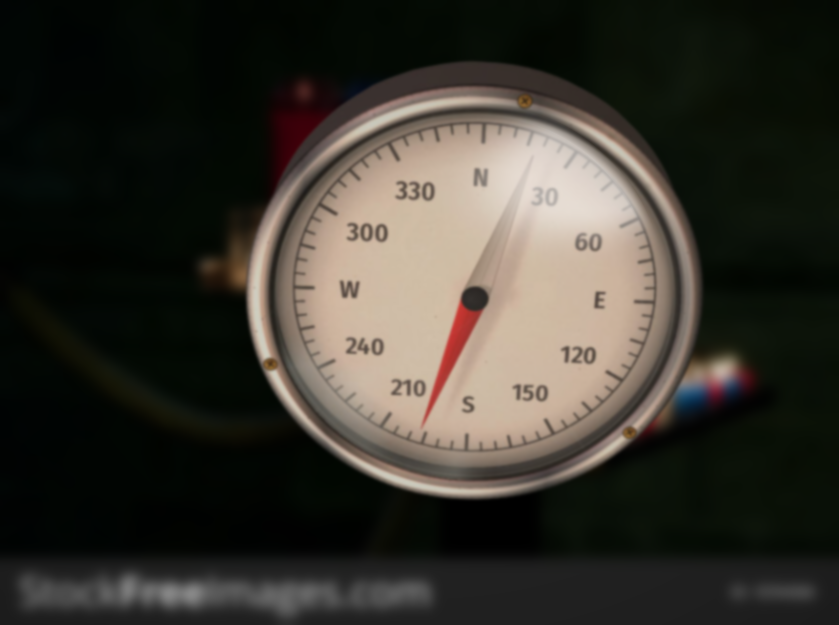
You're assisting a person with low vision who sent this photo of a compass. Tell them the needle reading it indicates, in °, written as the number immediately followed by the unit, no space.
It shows 197.5°
